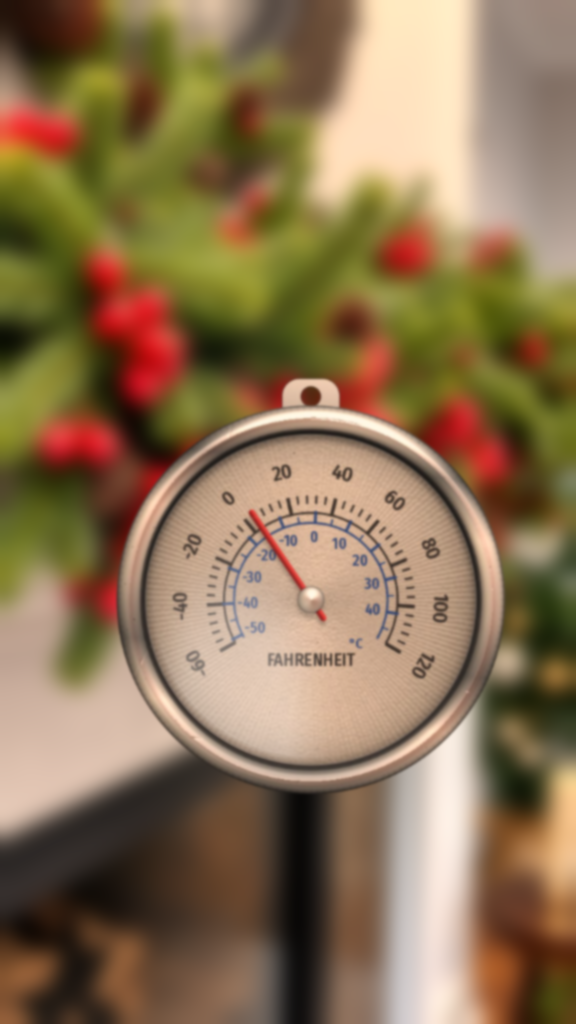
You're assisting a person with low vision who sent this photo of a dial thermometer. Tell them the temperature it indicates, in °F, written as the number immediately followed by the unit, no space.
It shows 4°F
